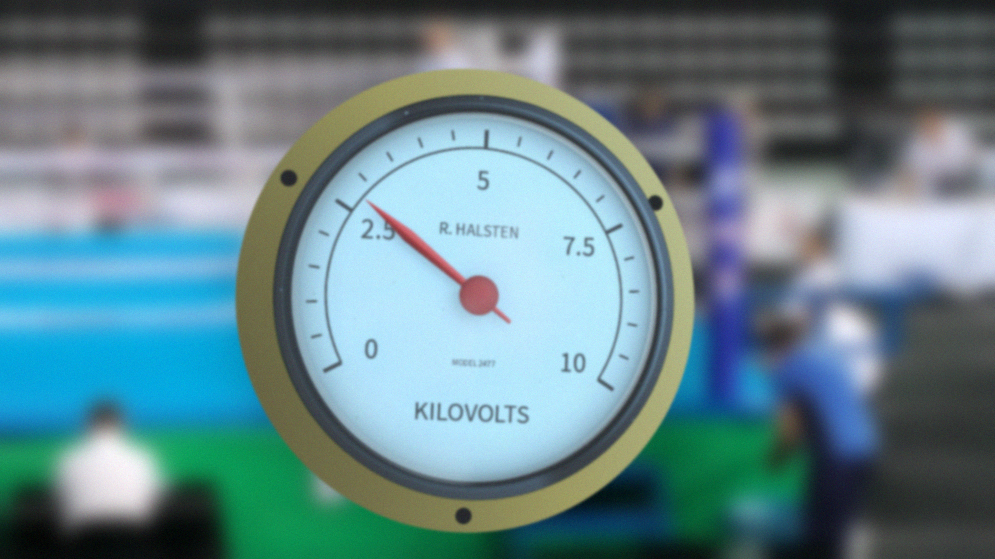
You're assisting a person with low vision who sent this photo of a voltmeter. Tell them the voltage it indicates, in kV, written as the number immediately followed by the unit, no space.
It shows 2.75kV
